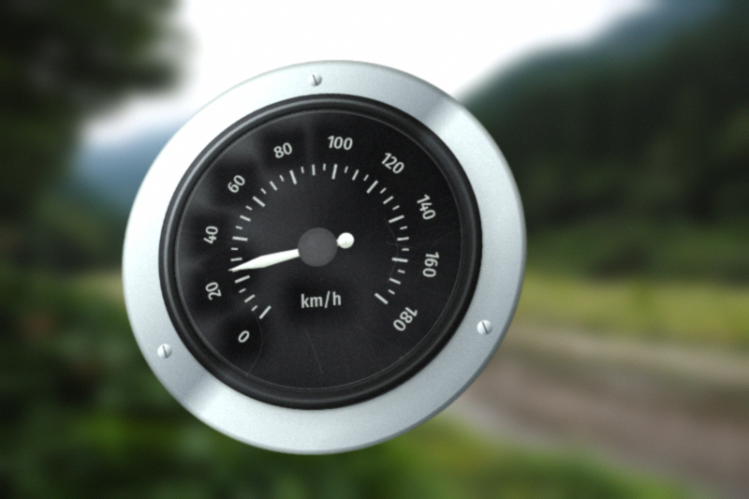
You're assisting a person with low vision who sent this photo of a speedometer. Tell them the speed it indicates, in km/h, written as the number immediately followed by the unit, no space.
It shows 25km/h
